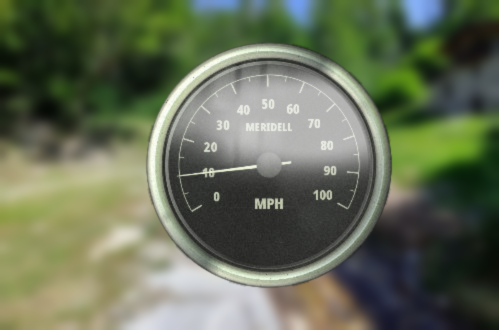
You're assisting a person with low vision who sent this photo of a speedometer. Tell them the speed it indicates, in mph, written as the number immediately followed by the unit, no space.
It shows 10mph
